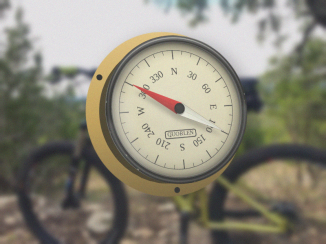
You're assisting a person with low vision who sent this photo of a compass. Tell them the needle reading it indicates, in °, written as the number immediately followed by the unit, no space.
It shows 300°
